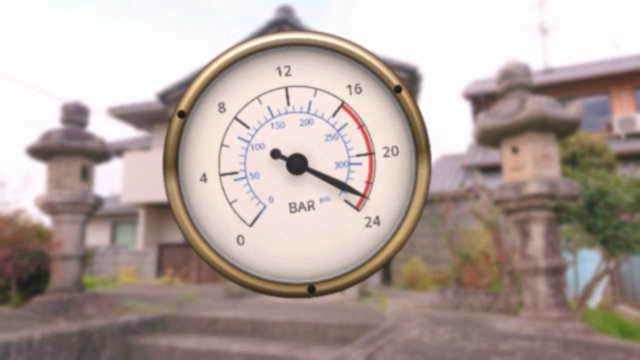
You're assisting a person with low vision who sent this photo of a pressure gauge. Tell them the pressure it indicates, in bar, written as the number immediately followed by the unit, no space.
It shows 23bar
